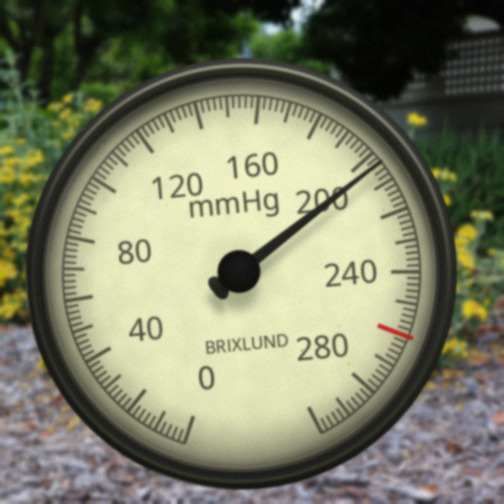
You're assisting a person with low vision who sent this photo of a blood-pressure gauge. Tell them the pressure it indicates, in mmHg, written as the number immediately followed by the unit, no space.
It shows 204mmHg
